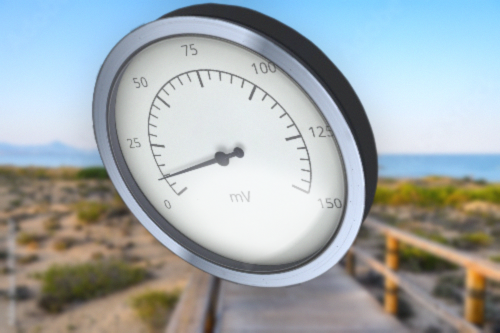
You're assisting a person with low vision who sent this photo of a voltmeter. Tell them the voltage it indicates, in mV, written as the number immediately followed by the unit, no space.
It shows 10mV
